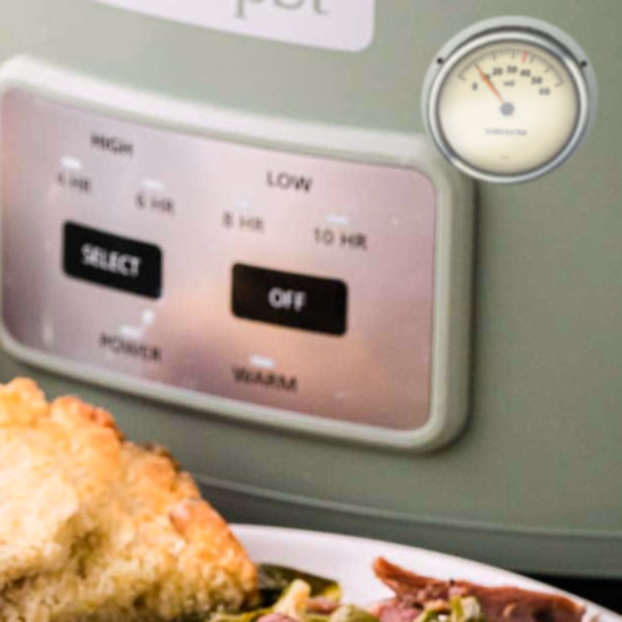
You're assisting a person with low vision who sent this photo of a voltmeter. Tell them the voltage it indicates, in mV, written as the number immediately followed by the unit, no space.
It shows 10mV
